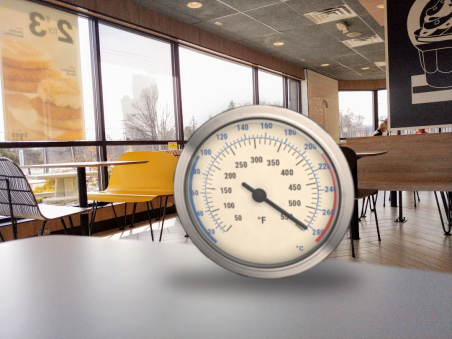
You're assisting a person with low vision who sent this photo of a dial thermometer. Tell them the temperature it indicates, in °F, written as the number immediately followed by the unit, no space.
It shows 540°F
